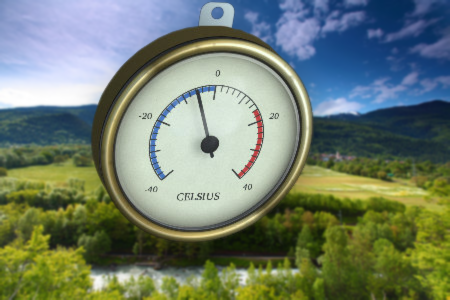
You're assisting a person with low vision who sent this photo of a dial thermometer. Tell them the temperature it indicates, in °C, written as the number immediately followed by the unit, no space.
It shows -6°C
